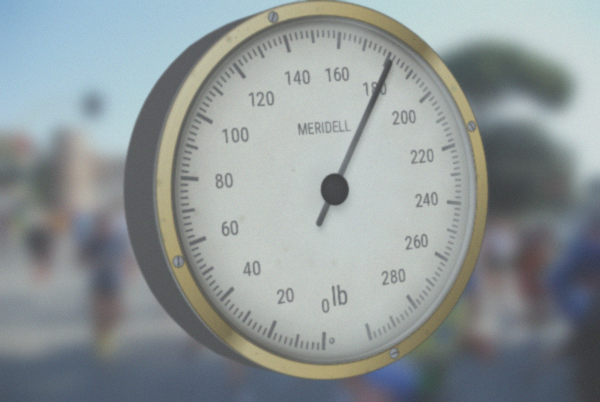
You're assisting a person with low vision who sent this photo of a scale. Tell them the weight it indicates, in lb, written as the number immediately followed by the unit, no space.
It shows 180lb
